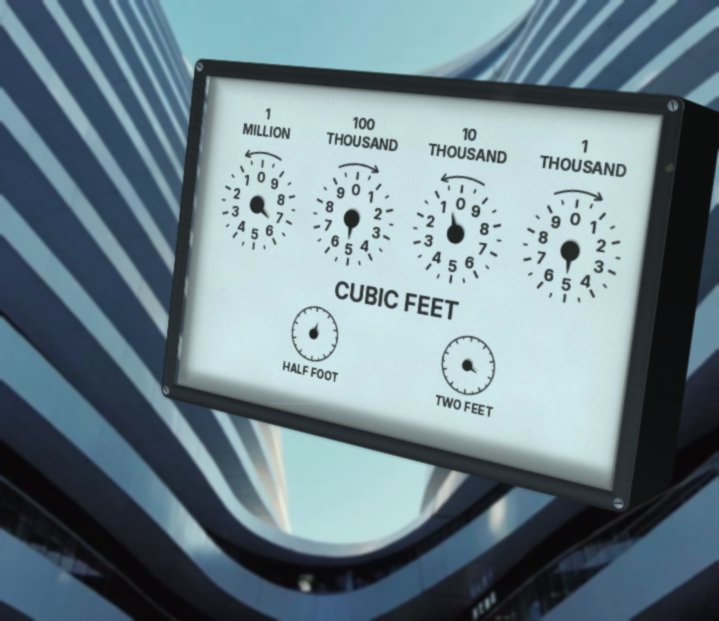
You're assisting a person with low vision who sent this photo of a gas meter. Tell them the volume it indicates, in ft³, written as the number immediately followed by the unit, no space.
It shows 650500ft³
